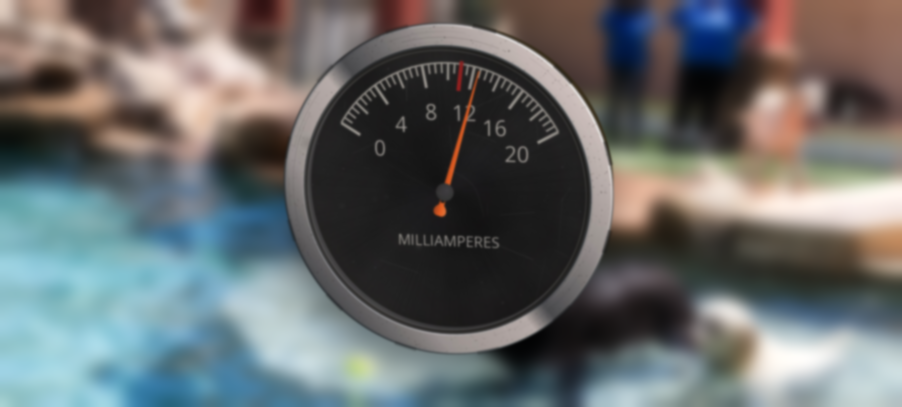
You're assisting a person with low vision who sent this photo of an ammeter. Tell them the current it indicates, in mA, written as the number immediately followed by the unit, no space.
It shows 12.5mA
